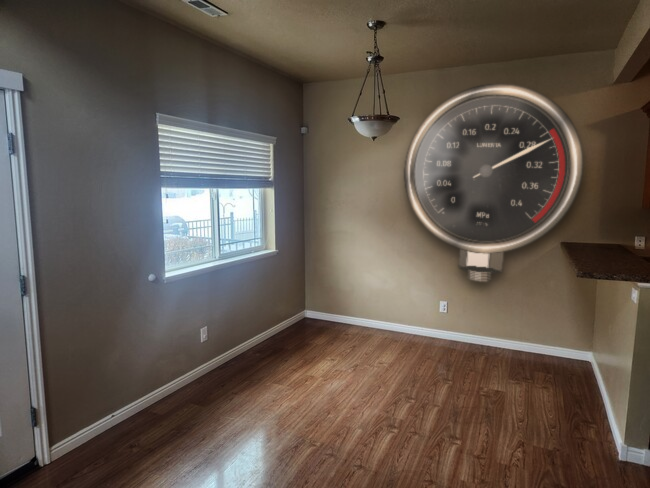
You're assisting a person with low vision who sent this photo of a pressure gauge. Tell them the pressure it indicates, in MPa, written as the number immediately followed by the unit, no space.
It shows 0.29MPa
